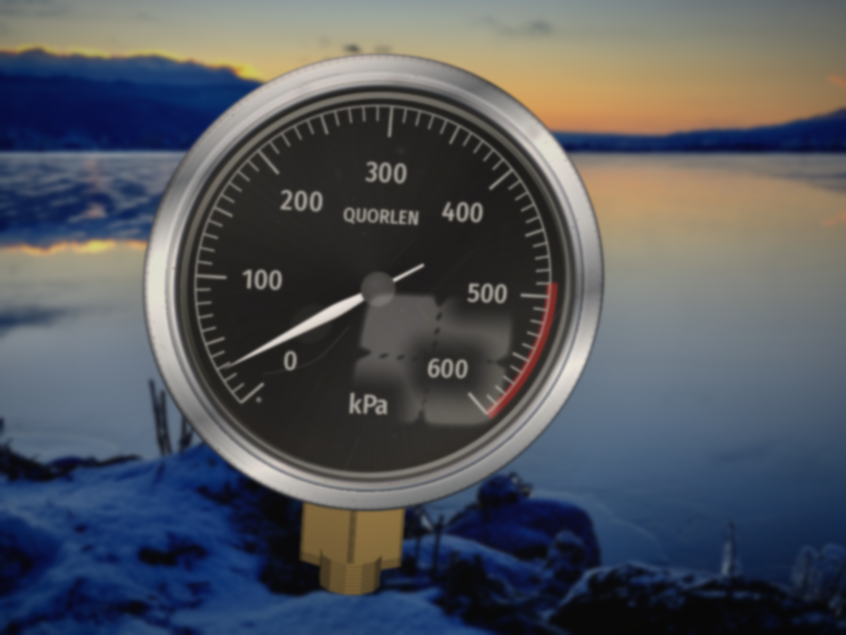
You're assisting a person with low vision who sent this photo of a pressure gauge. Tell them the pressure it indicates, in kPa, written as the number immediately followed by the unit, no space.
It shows 30kPa
